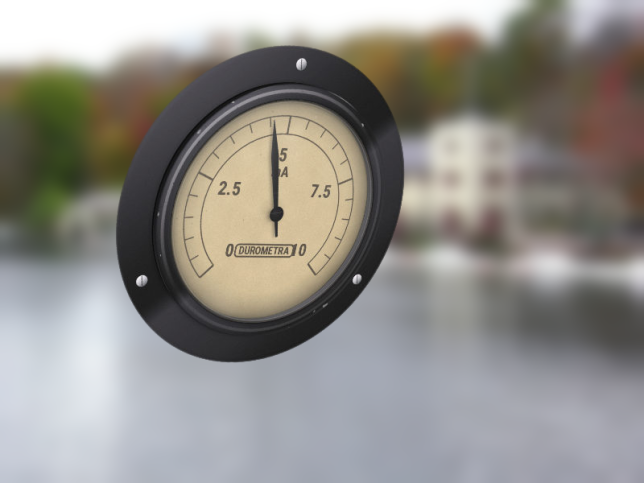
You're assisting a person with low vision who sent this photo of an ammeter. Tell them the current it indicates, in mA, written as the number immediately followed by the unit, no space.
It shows 4.5mA
